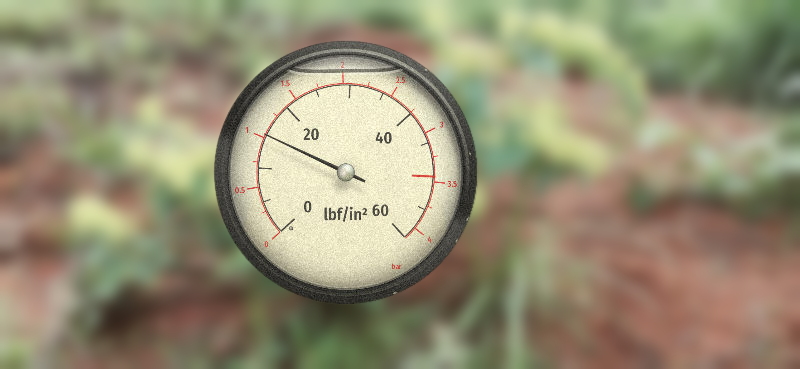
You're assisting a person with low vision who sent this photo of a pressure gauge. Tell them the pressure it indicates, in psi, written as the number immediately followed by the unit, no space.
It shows 15psi
